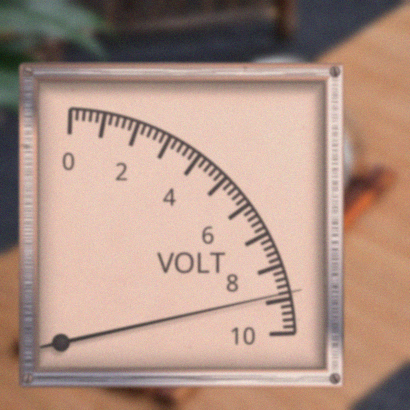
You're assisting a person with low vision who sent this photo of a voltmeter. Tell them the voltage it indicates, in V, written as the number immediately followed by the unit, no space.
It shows 8.8V
